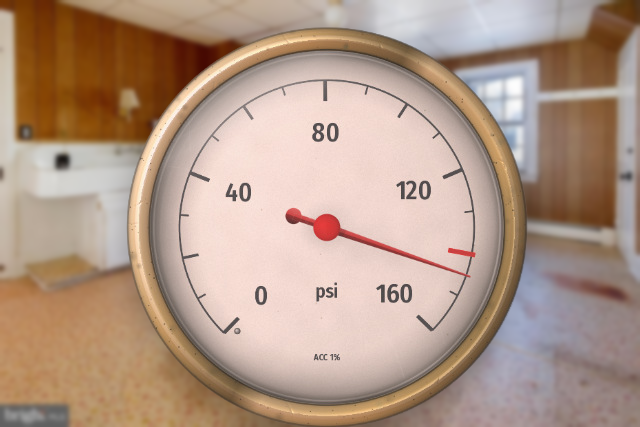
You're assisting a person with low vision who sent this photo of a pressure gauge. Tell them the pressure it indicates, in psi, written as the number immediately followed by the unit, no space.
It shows 145psi
